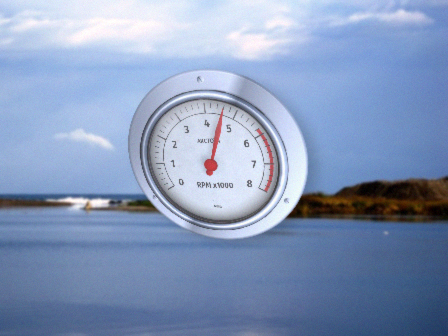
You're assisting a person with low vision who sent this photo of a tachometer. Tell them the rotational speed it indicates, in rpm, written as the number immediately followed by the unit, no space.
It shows 4600rpm
